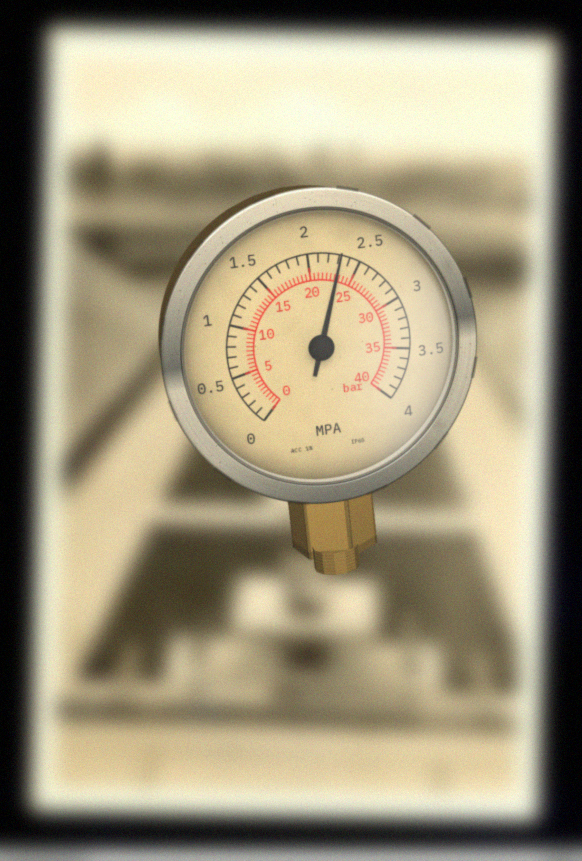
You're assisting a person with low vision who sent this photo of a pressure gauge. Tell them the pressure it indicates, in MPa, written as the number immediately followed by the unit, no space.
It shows 2.3MPa
